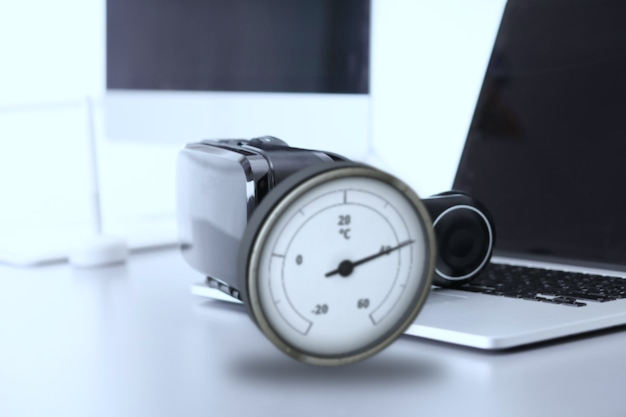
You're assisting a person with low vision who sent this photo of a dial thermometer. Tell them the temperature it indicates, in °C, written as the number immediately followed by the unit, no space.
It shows 40°C
